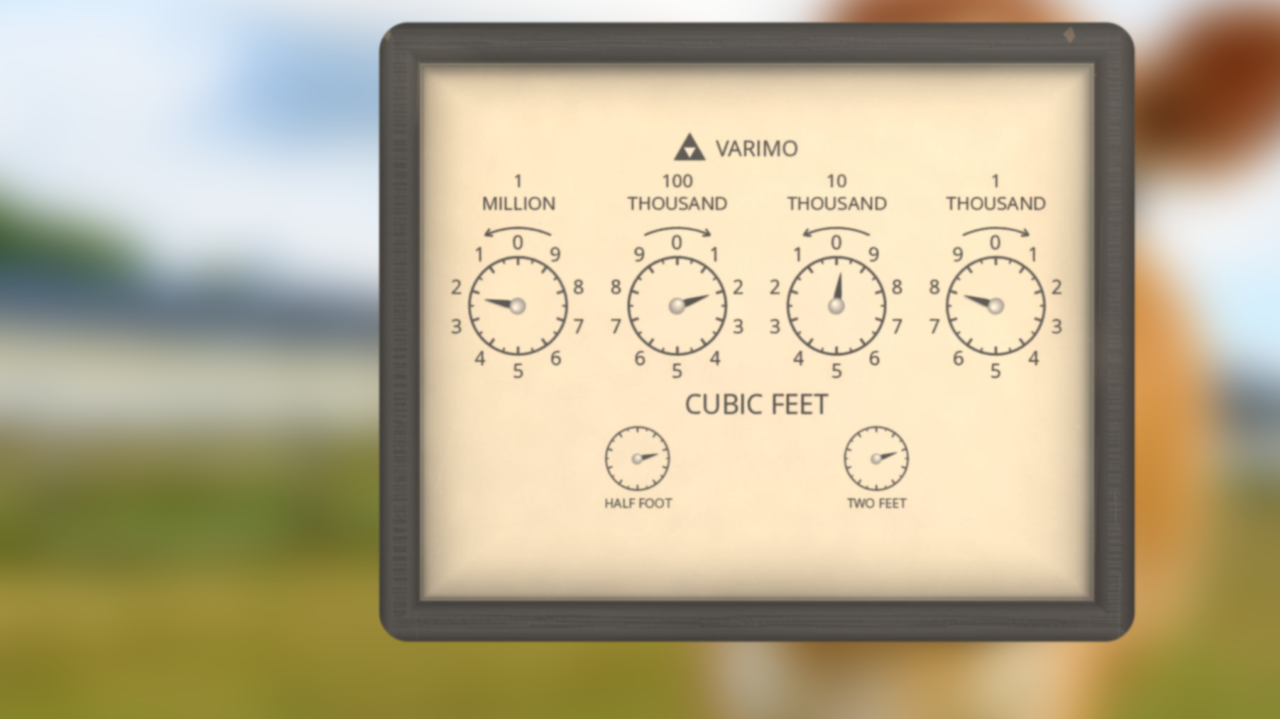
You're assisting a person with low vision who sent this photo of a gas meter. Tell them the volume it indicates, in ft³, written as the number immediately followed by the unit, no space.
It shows 219800ft³
